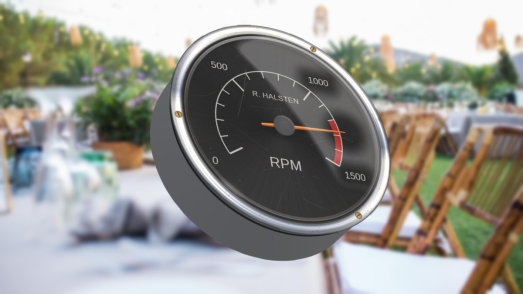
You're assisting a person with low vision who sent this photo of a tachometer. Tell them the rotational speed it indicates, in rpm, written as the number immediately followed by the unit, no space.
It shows 1300rpm
